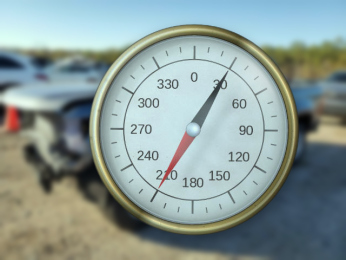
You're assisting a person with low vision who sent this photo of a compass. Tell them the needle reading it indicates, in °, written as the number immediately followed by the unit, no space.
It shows 210°
